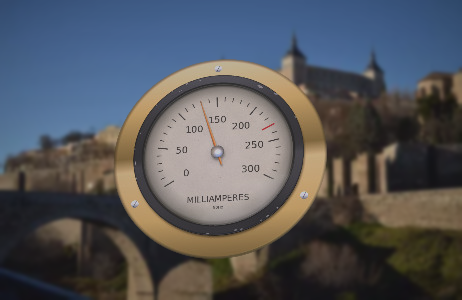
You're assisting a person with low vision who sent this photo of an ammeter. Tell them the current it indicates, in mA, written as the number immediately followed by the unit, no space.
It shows 130mA
